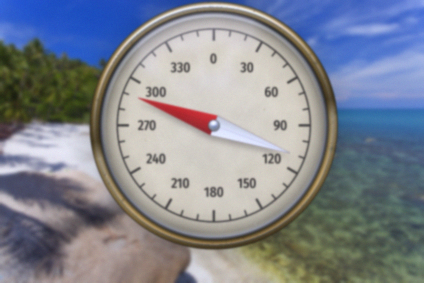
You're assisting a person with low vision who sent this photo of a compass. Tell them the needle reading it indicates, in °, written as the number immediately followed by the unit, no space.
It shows 290°
